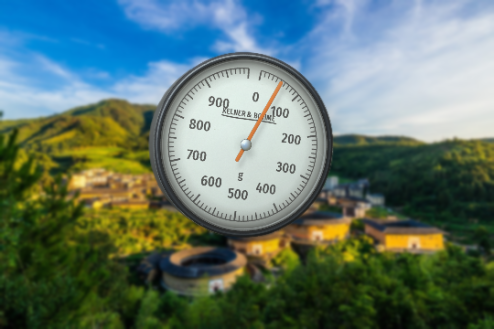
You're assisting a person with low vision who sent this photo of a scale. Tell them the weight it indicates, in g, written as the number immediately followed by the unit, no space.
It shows 50g
